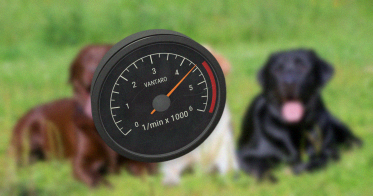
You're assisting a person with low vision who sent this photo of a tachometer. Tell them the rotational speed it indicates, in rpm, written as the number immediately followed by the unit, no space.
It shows 4375rpm
